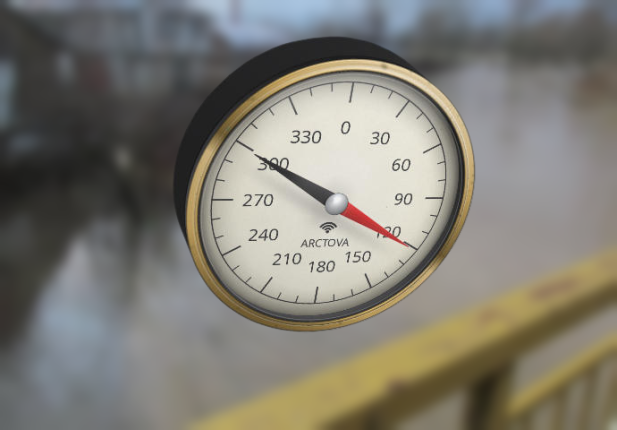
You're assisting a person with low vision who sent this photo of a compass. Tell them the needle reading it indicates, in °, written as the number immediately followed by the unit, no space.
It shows 120°
